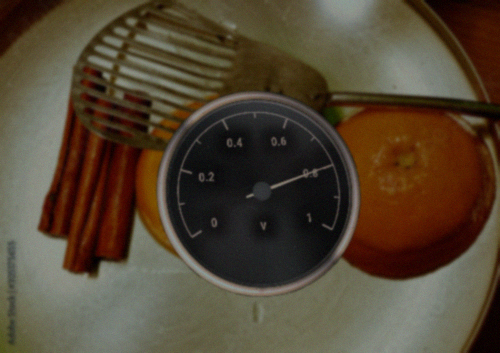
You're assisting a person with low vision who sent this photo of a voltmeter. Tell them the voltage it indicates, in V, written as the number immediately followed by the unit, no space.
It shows 0.8V
